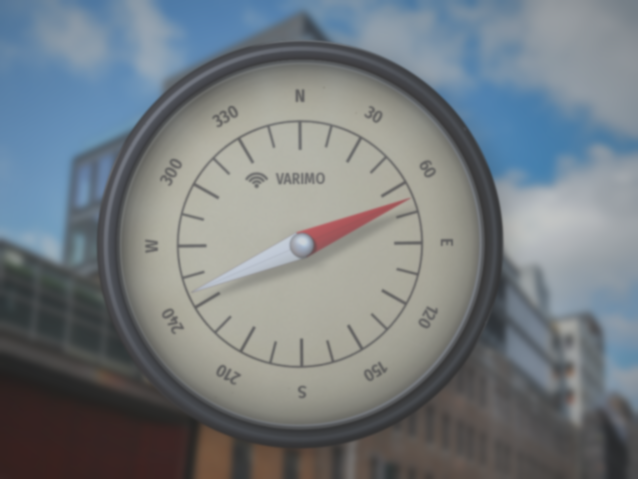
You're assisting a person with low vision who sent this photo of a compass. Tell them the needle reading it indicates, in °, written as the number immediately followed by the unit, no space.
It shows 67.5°
